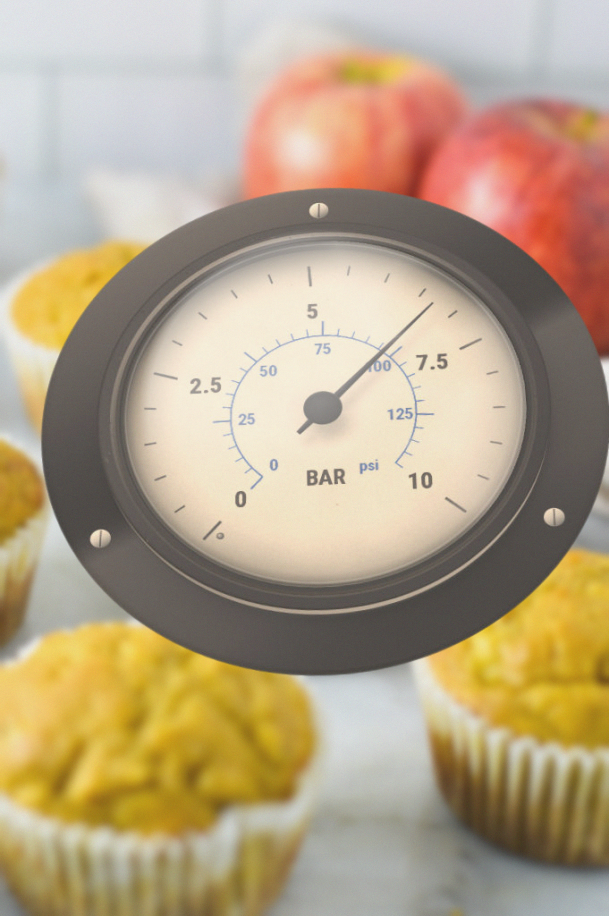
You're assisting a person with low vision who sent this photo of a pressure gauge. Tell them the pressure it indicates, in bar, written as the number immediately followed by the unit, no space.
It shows 6.75bar
